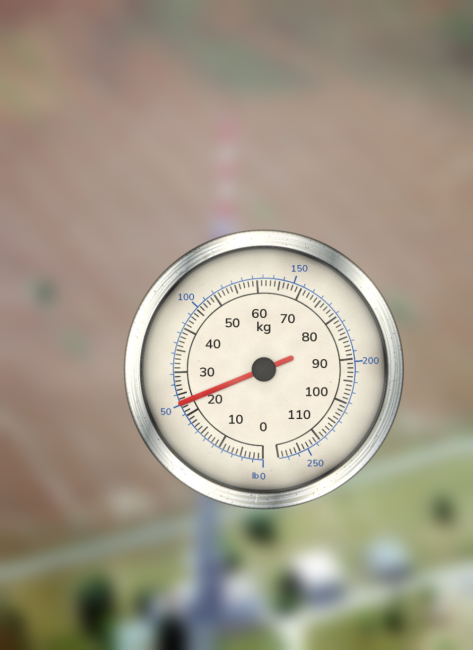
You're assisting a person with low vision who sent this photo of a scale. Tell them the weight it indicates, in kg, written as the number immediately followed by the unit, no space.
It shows 23kg
